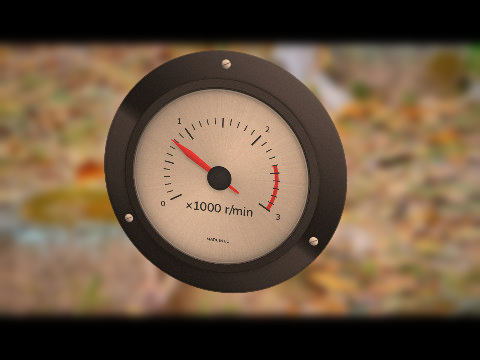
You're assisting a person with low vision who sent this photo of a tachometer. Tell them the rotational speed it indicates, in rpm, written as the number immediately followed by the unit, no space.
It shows 800rpm
